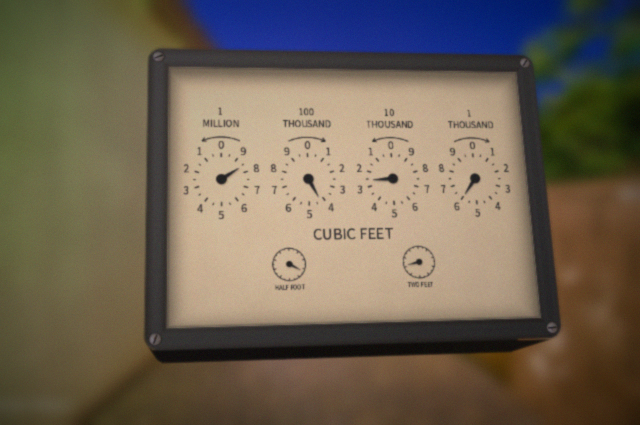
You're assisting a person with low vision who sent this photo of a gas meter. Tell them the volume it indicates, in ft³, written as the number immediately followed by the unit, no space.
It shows 842600ft³
